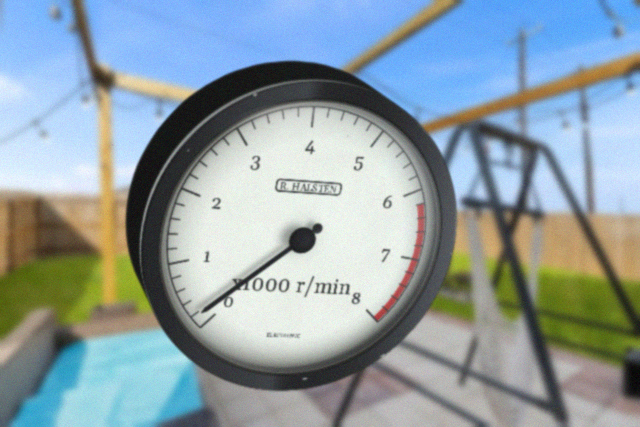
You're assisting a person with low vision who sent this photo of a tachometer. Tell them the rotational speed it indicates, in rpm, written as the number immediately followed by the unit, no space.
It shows 200rpm
